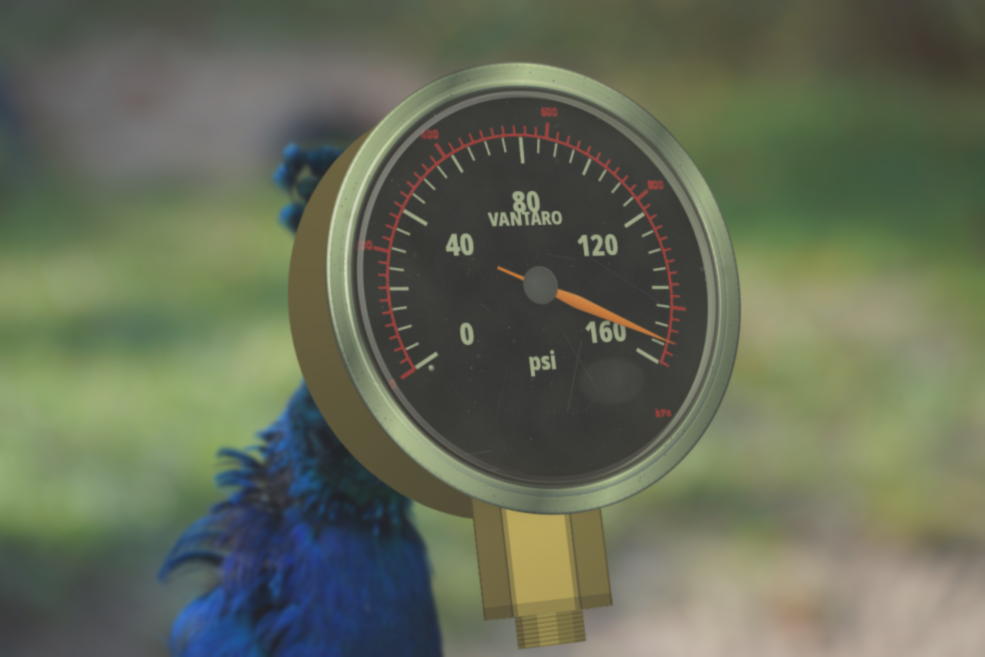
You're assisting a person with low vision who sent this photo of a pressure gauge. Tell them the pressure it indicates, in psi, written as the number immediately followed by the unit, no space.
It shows 155psi
